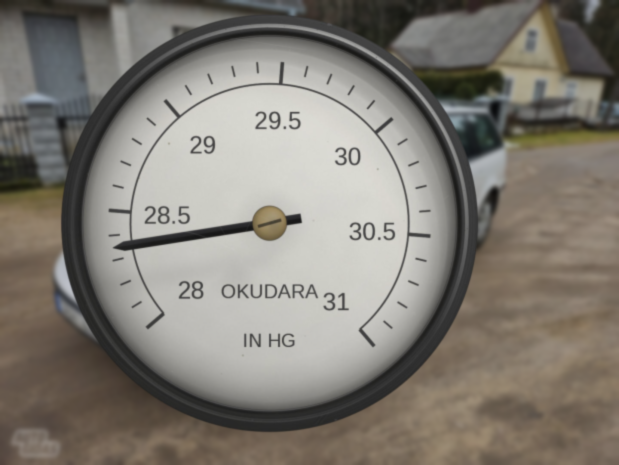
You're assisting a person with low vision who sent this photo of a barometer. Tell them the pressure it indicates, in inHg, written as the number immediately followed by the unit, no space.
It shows 28.35inHg
